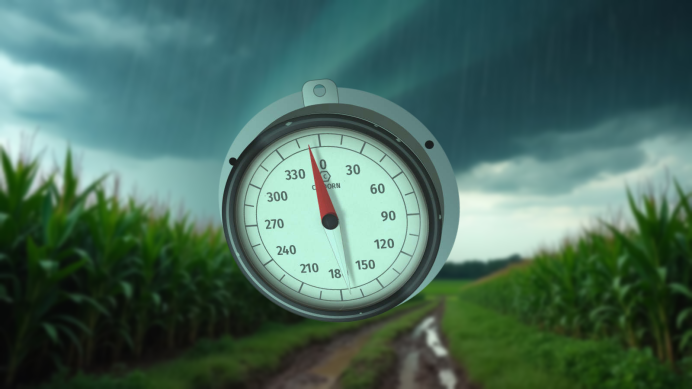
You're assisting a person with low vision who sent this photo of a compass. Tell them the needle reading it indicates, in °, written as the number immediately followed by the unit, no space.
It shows 352.5°
